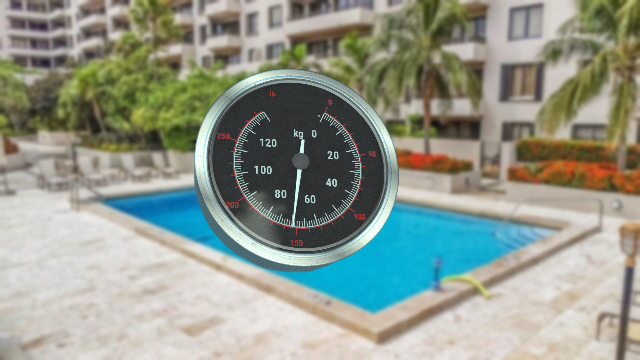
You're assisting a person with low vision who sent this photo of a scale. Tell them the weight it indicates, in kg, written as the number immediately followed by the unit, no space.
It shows 70kg
